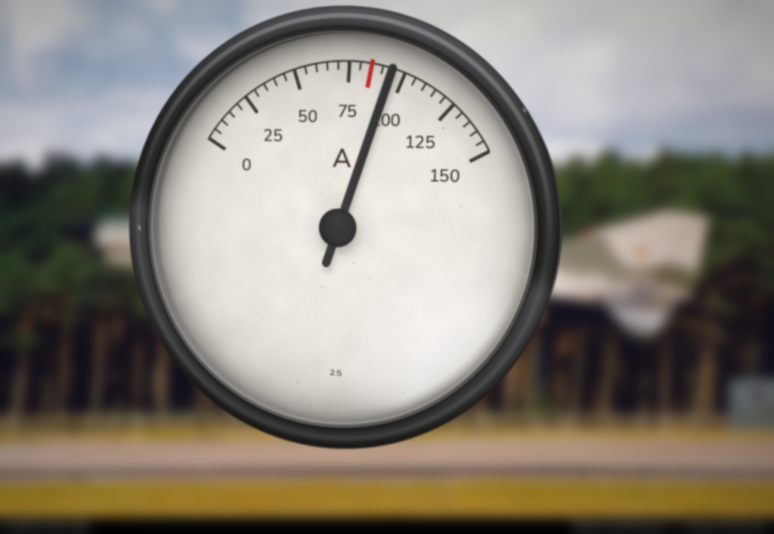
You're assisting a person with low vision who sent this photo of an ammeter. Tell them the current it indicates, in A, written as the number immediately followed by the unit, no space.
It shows 95A
